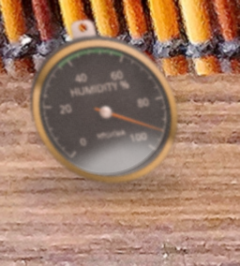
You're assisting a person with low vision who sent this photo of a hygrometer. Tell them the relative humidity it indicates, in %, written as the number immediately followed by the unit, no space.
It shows 92%
